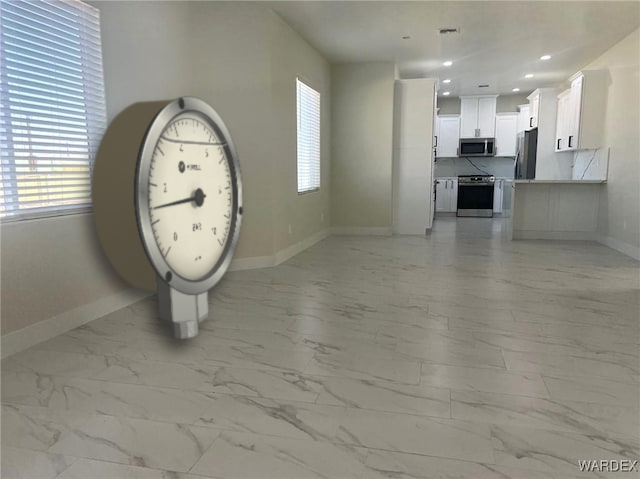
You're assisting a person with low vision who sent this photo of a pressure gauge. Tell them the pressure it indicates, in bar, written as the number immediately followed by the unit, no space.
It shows 1.4bar
